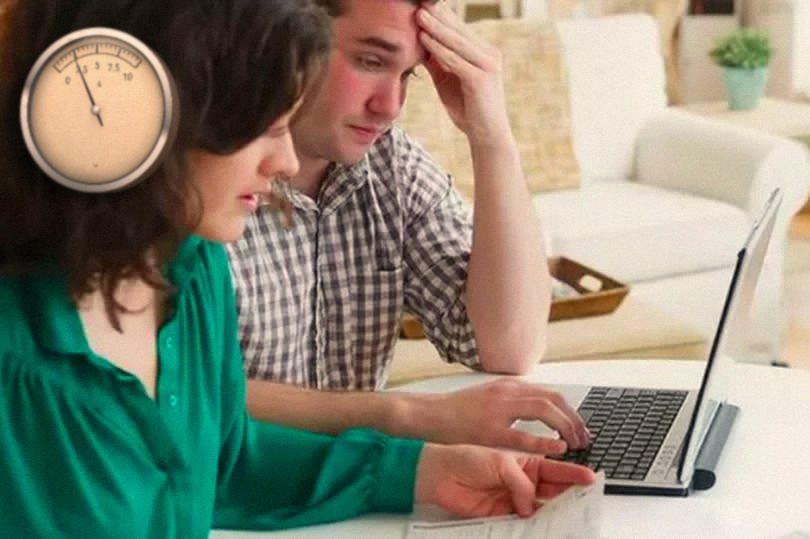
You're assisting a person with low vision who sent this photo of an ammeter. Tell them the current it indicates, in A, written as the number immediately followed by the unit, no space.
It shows 2.5A
